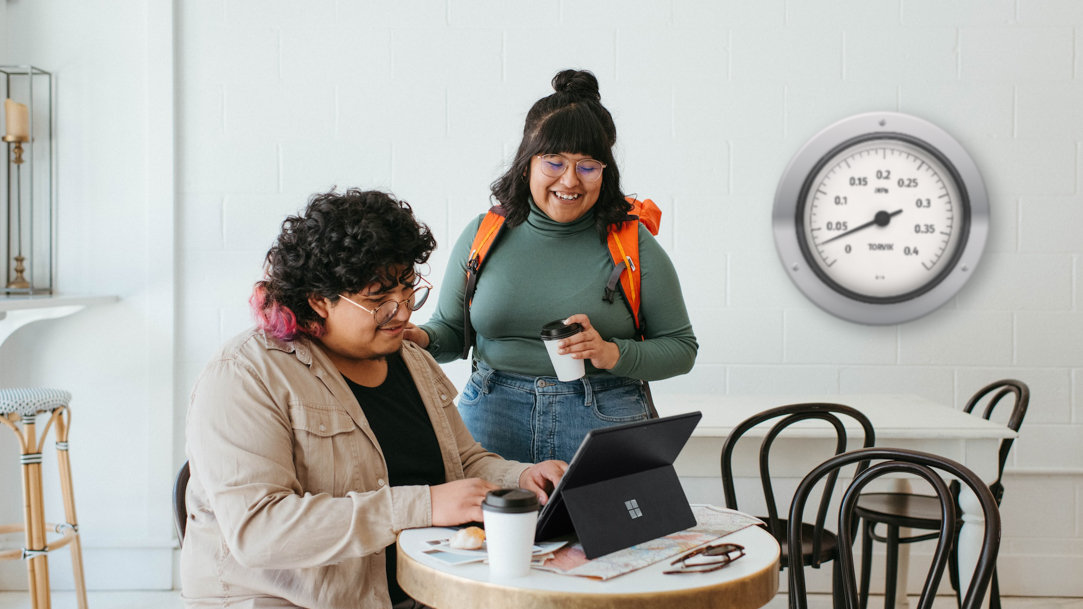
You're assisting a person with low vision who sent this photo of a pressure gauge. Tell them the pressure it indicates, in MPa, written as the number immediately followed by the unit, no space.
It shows 0.03MPa
